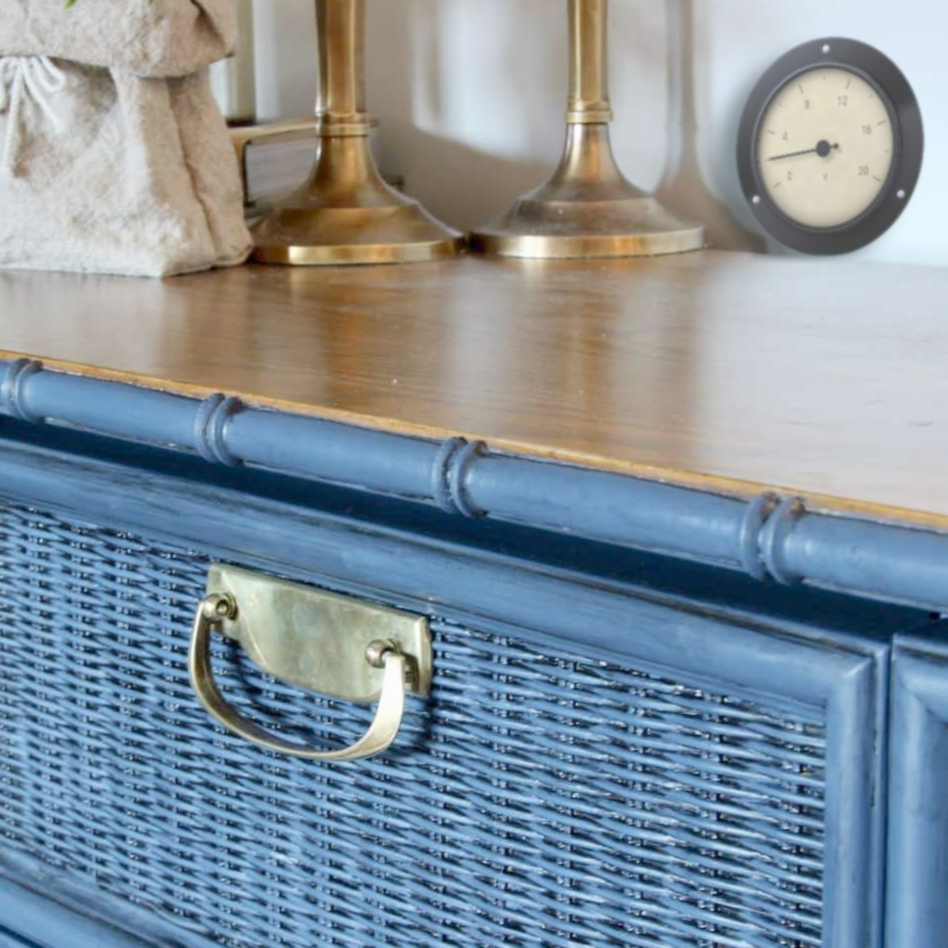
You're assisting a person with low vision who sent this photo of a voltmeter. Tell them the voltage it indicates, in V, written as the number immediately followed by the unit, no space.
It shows 2V
